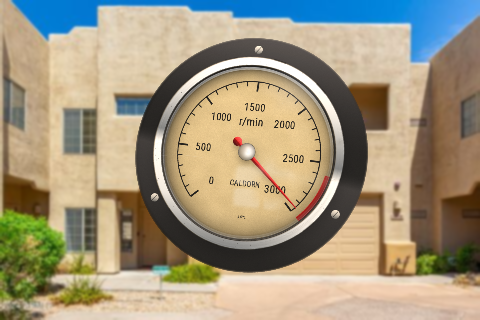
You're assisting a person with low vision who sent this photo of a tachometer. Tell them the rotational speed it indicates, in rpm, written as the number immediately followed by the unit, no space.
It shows 2950rpm
